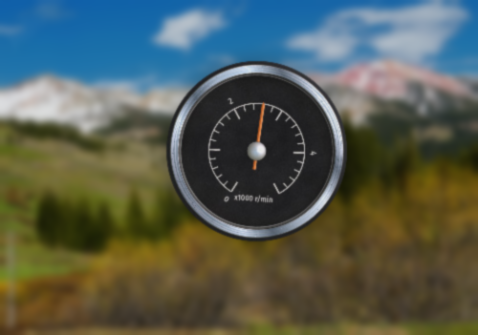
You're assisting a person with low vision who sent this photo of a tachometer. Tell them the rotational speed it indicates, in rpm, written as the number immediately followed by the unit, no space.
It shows 2600rpm
